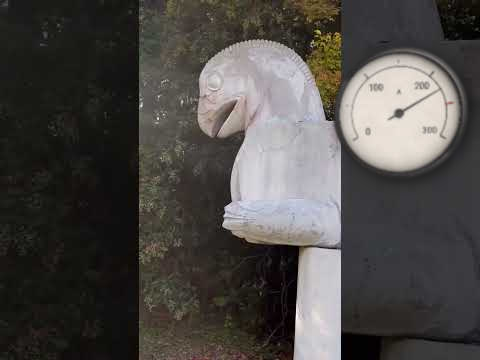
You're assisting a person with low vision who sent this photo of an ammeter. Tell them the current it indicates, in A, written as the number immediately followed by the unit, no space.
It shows 225A
